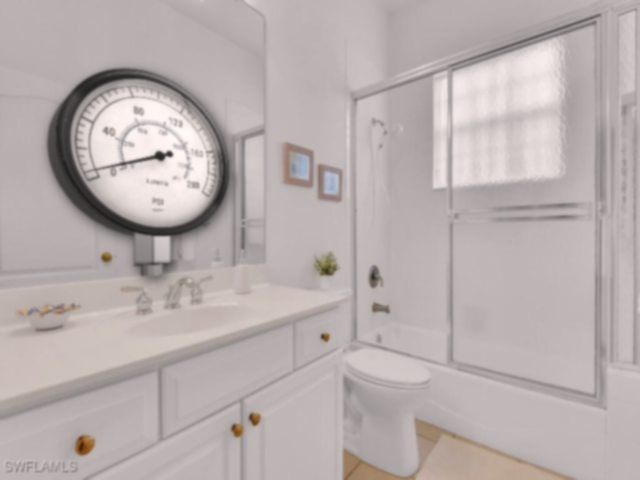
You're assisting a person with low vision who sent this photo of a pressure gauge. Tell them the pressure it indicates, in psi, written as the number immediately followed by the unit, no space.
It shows 5psi
